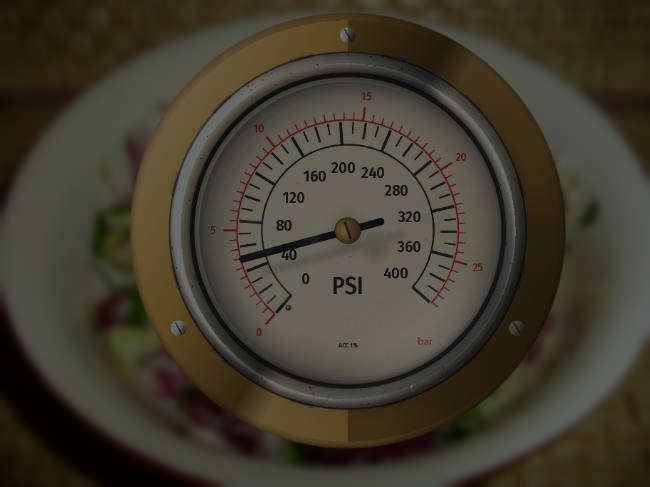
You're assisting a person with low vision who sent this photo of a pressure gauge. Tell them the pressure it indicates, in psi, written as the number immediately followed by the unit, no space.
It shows 50psi
